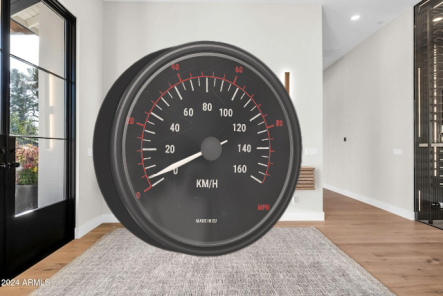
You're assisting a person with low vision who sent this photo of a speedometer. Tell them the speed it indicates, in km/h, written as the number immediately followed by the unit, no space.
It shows 5km/h
